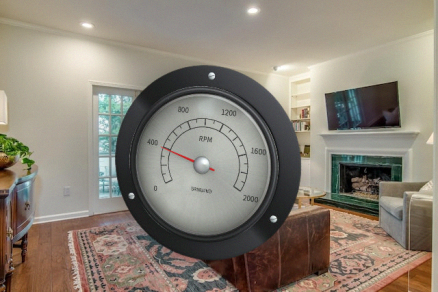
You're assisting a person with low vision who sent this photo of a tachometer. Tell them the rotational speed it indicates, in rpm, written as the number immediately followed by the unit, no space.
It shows 400rpm
